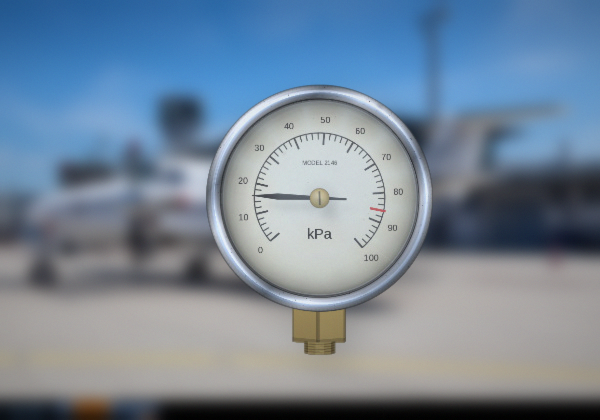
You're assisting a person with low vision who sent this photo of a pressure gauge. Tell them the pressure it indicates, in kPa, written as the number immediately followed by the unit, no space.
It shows 16kPa
